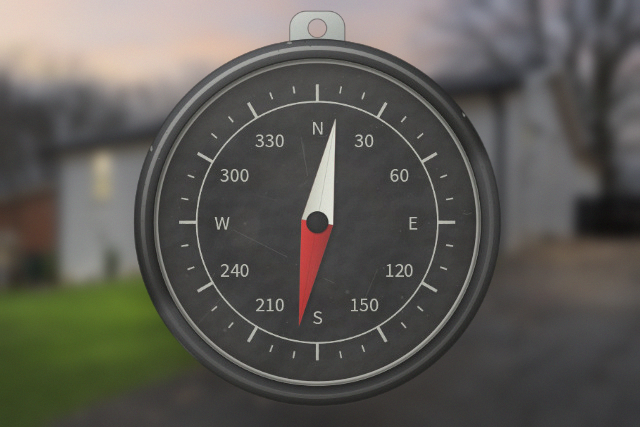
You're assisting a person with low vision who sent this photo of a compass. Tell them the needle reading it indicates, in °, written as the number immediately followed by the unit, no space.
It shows 190°
